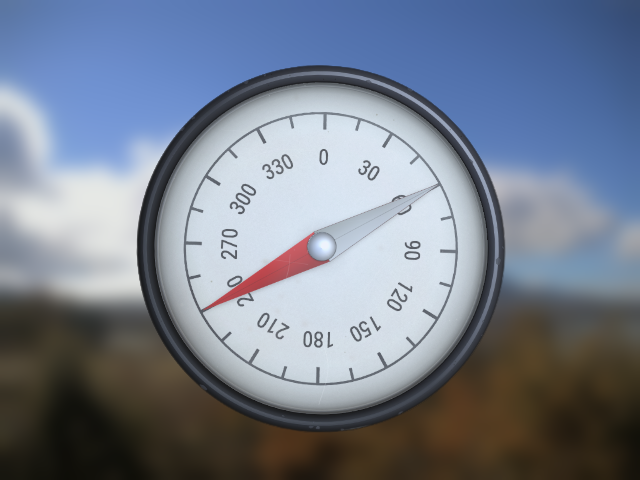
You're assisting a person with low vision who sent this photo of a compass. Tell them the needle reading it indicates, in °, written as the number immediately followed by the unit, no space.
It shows 240°
